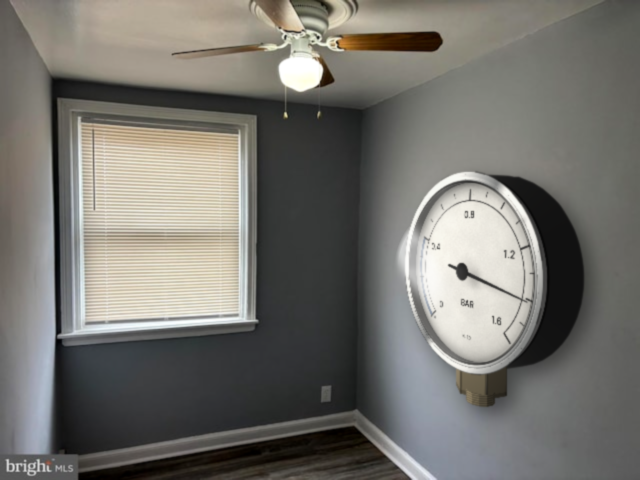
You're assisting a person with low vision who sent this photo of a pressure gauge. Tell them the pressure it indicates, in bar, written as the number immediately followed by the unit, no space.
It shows 1.4bar
